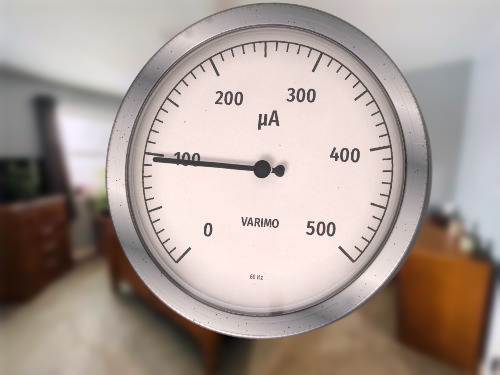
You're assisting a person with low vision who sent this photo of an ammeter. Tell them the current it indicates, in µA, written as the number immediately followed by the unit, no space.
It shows 95µA
